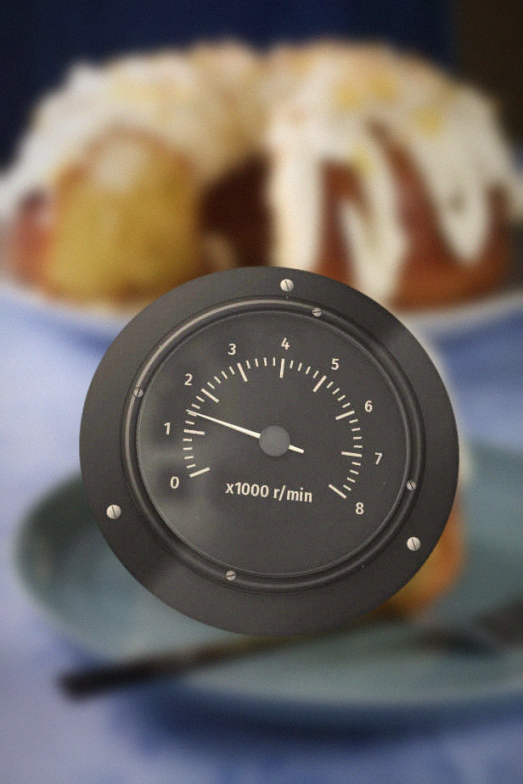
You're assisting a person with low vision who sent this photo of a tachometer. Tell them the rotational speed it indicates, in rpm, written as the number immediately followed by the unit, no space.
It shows 1400rpm
